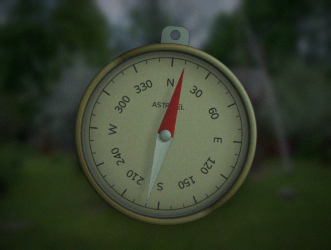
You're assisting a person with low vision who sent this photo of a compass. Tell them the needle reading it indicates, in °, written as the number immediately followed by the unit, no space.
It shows 10°
